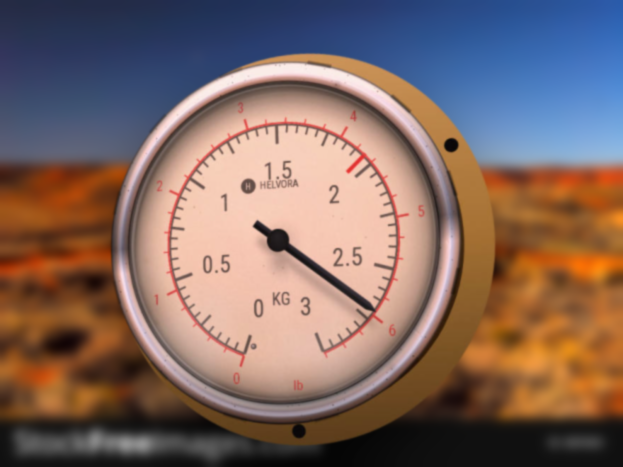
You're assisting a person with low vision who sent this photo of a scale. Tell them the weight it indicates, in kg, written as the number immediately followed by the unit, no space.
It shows 2.7kg
